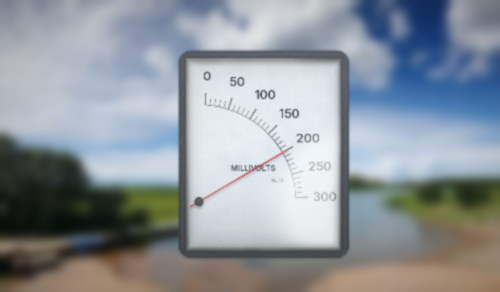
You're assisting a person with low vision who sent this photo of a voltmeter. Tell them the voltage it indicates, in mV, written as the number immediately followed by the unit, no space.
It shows 200mV
